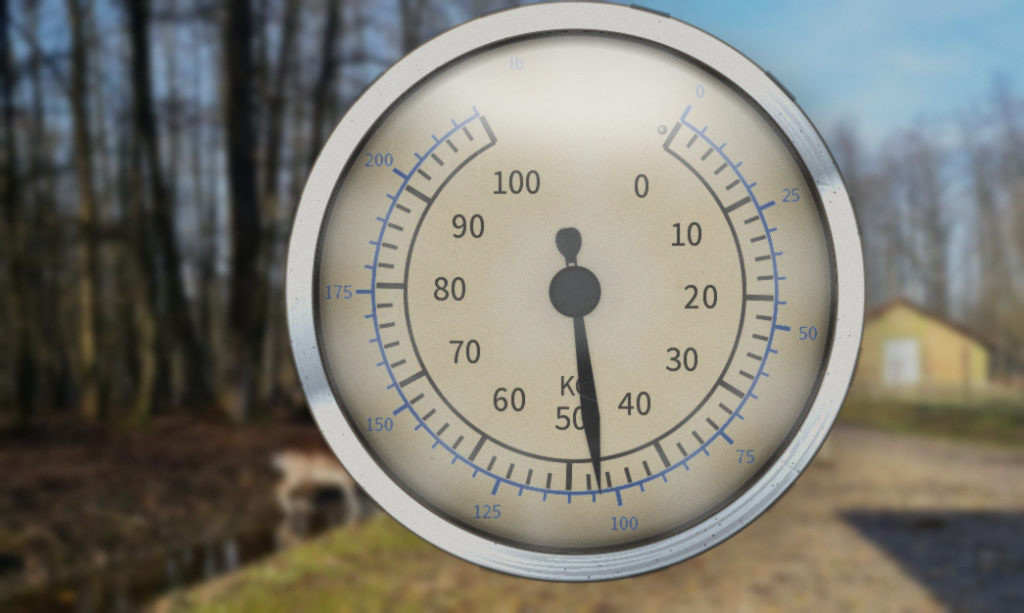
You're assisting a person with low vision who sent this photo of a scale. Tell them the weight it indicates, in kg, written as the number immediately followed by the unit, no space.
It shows 47kg
